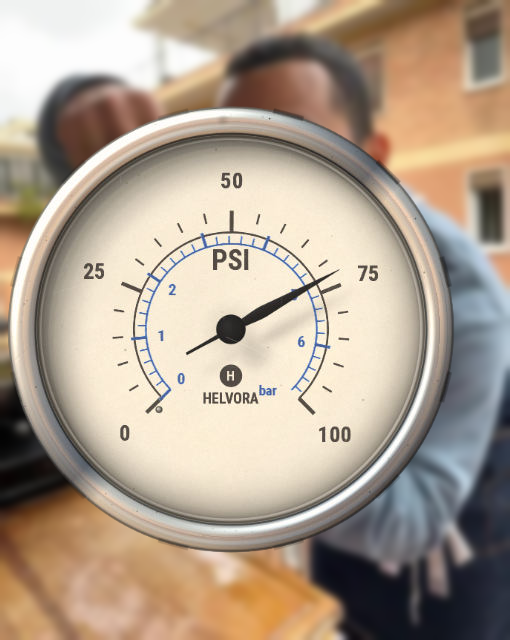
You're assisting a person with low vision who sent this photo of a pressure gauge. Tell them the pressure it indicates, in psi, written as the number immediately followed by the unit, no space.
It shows 72.5psi
